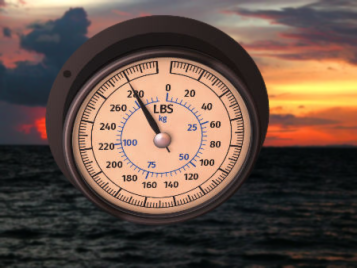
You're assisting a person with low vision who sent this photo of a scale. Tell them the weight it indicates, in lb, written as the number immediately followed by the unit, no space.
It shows 280lb
